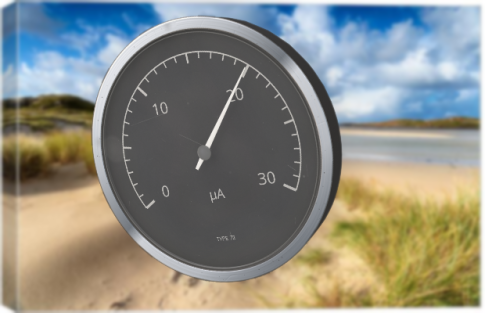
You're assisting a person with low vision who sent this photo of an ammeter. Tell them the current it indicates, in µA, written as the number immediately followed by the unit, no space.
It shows 20µA
